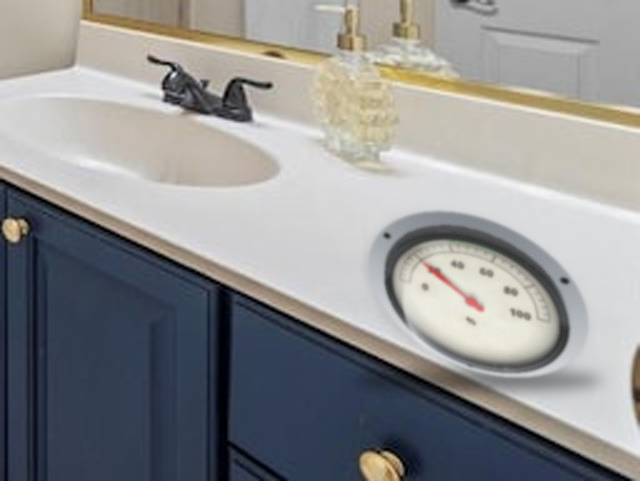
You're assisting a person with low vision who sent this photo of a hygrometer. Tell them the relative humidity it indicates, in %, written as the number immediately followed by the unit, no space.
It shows 20%
